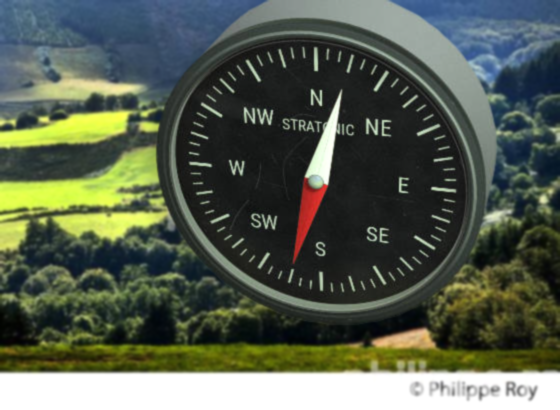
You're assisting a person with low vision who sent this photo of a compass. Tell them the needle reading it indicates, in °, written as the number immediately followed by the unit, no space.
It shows 195°
